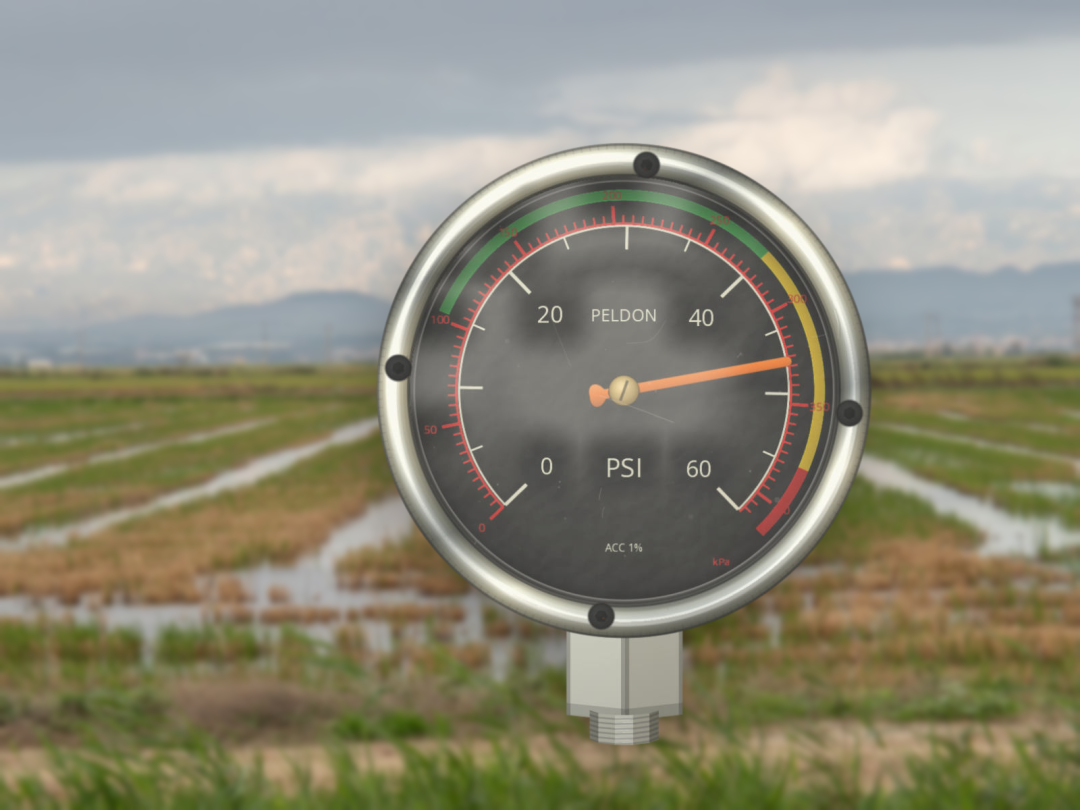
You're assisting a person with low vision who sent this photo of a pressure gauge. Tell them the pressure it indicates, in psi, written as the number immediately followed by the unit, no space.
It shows 47.5psi
